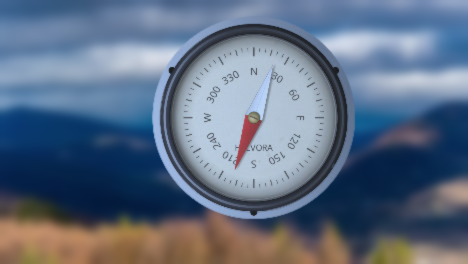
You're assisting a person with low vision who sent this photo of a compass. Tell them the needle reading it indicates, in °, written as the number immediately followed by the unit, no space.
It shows 200°
